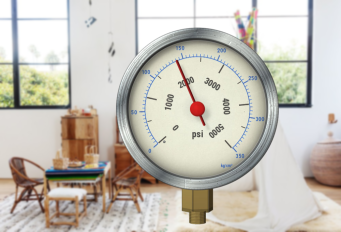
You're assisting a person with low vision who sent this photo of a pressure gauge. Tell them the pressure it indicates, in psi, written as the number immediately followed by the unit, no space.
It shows 2000psi
